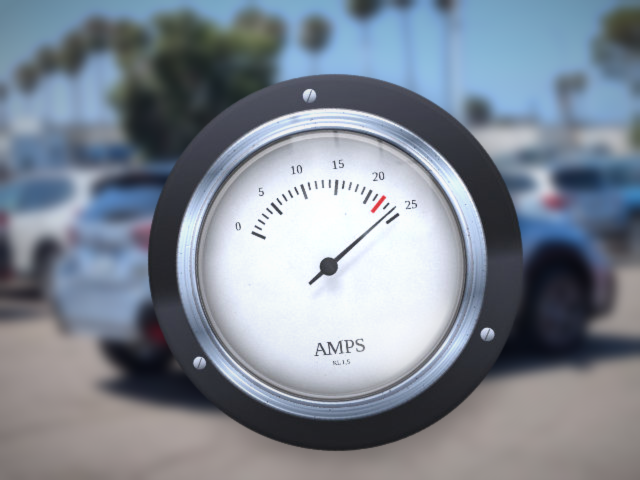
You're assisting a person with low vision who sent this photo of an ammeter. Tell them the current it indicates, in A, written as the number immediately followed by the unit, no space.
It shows 24A
